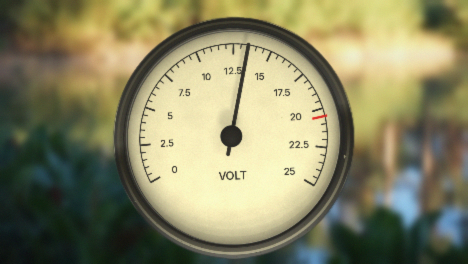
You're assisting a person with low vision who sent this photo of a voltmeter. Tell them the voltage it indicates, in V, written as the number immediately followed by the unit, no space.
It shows 13.5V
